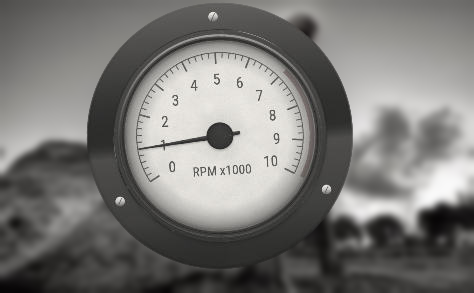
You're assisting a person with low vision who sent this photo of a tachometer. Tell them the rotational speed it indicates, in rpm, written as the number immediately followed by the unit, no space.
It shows 1000rpm
